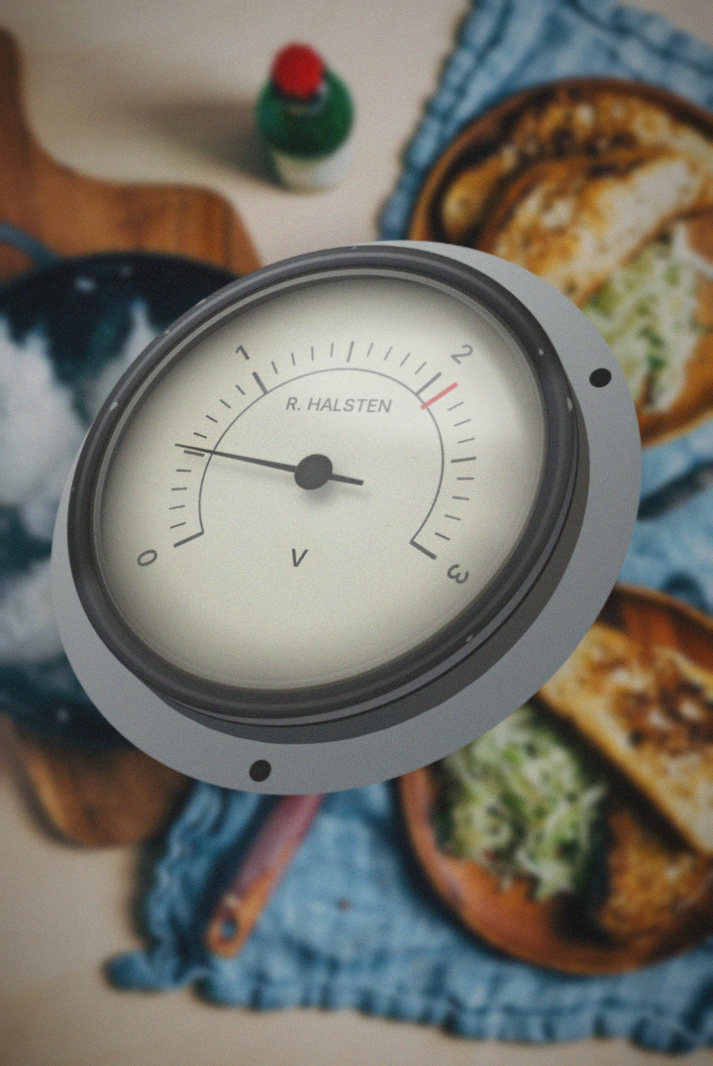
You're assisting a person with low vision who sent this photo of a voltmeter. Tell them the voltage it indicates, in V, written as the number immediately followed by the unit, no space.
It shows 0.5V
